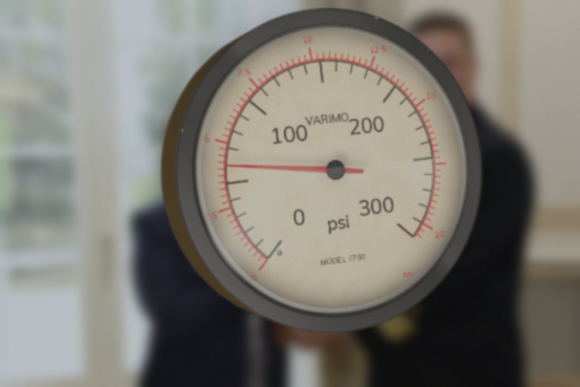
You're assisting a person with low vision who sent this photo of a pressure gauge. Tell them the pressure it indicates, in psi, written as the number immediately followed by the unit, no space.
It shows 60psi
